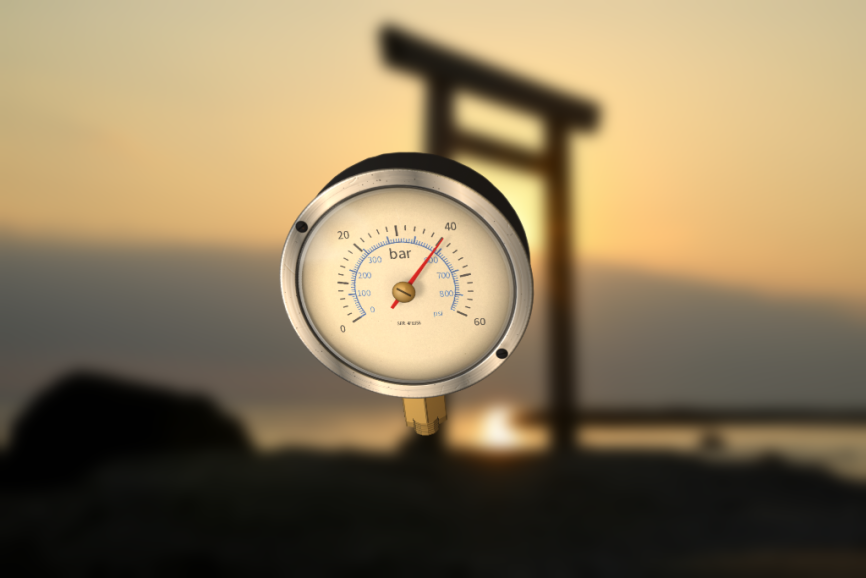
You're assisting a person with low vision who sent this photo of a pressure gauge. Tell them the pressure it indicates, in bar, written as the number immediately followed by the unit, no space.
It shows 40bar
